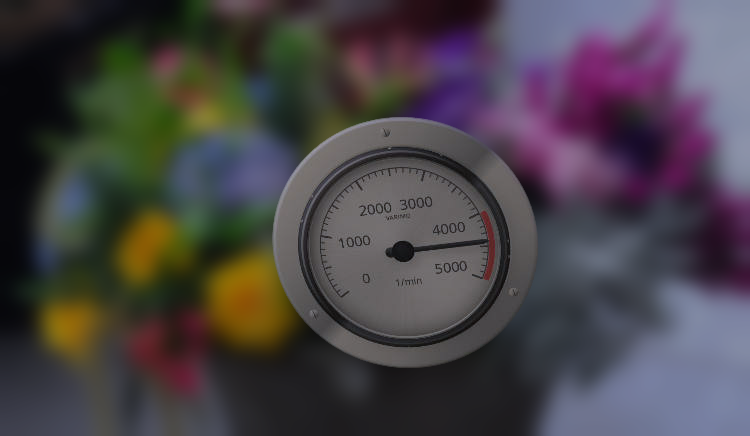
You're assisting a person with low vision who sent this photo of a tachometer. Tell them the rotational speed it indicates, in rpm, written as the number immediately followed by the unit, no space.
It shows 4400rpm
